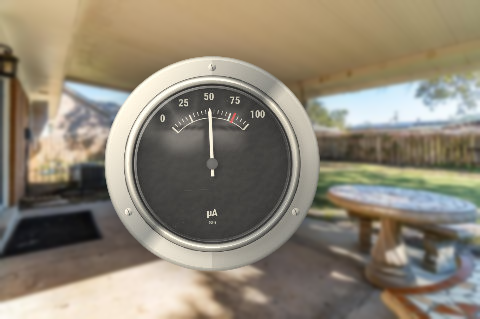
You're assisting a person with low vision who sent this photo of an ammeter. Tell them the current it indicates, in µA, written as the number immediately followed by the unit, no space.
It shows 50µA
